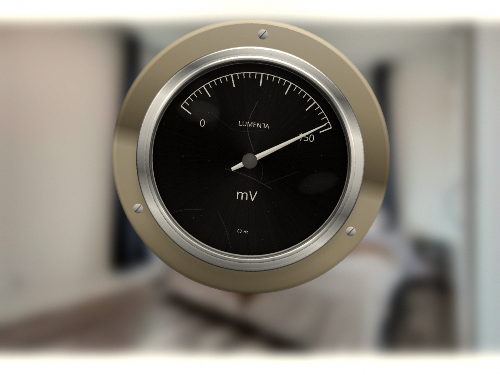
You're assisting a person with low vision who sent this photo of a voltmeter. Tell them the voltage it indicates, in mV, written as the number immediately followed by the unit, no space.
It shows 145mV
